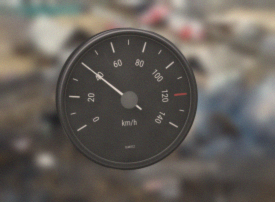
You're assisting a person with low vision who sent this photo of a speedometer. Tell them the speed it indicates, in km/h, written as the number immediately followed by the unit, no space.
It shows 40km/h
